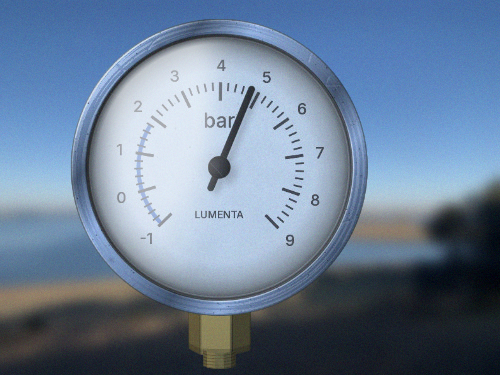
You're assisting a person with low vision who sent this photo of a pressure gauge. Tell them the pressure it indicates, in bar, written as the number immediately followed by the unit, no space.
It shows 4.8bar
